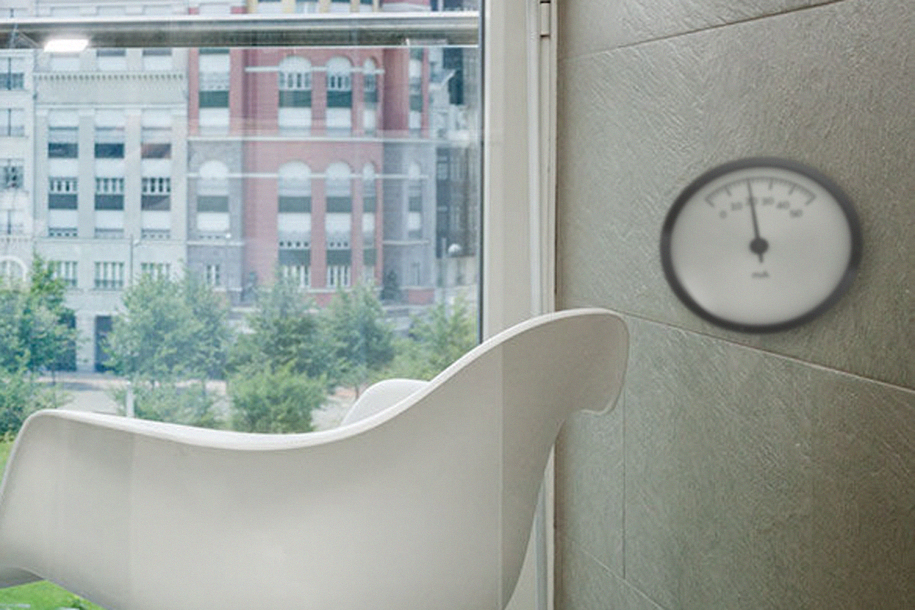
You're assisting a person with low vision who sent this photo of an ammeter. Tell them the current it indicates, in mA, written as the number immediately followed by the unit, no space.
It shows 20mA
